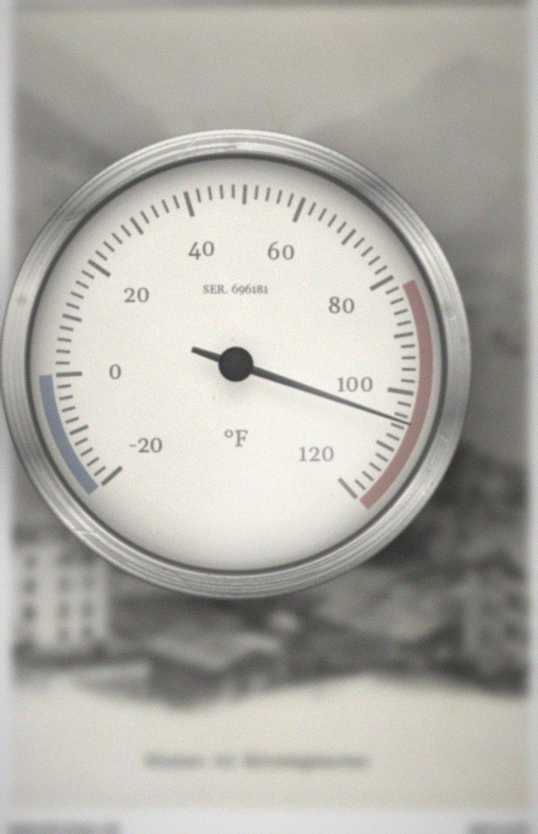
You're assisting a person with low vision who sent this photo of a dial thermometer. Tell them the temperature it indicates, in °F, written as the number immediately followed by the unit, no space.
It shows 105°F
